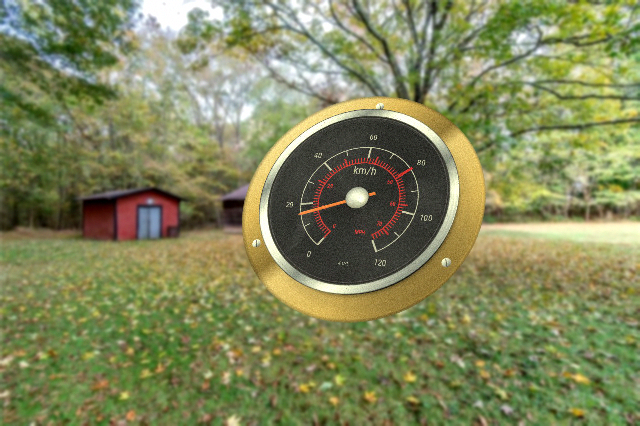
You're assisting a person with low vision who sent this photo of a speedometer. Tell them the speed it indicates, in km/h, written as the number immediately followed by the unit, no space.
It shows 15km/h
